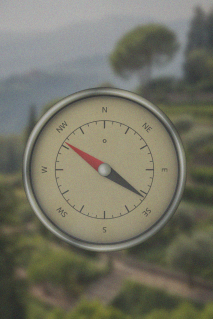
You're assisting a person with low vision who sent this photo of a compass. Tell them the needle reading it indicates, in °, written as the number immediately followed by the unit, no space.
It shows 305°
